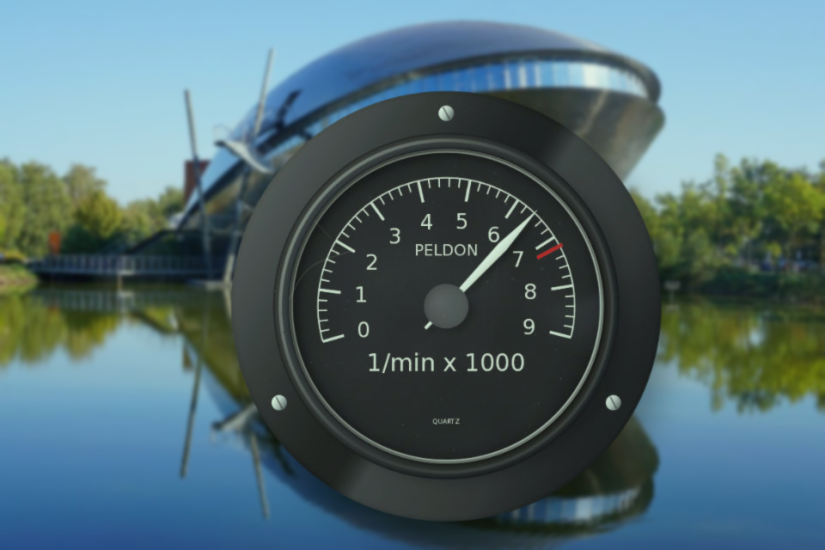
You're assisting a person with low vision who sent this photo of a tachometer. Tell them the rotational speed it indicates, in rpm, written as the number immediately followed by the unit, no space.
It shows 6400rpm
